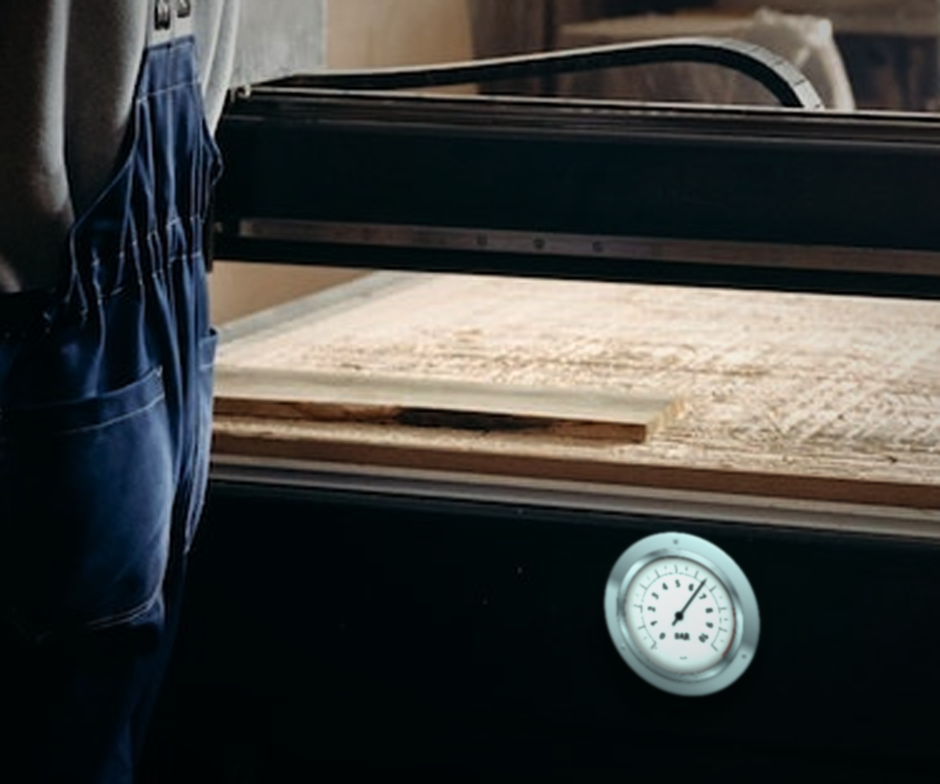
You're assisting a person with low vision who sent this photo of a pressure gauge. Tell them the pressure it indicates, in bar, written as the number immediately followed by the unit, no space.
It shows 6.5bar
